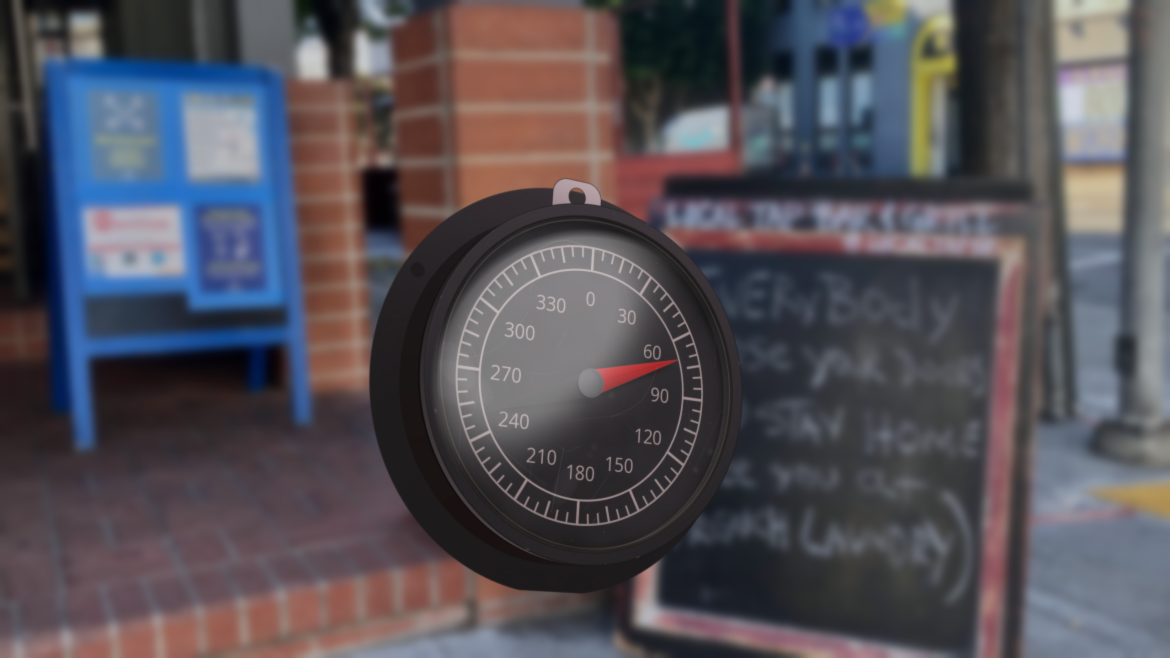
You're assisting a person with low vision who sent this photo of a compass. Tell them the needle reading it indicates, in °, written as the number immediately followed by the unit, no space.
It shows 70°
